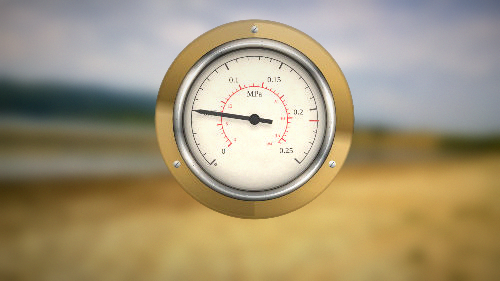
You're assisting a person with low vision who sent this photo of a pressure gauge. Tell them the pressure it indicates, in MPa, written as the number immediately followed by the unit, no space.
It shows 0.05MPa
